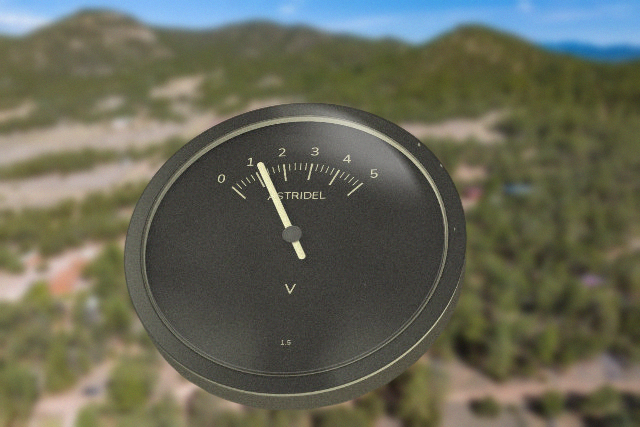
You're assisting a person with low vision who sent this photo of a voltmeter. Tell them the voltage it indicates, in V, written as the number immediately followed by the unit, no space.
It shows 1.2V
